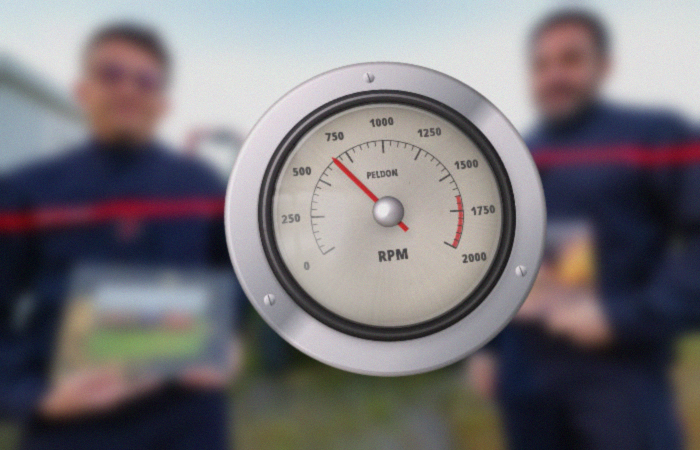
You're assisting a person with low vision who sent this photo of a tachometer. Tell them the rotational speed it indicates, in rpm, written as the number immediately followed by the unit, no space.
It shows 650rpm
